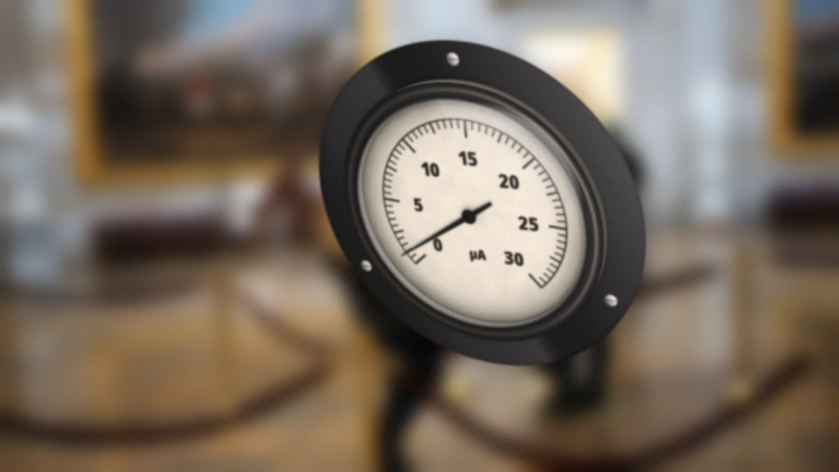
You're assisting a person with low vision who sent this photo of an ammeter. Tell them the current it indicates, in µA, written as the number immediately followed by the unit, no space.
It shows 1µA
